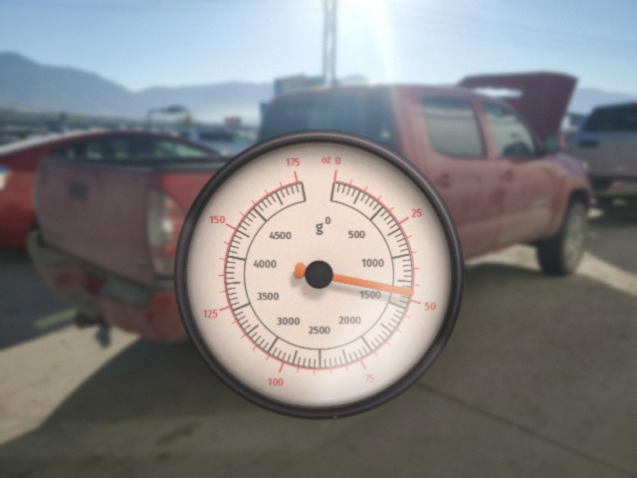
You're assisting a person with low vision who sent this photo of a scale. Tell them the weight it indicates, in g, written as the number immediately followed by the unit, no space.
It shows 1350g
